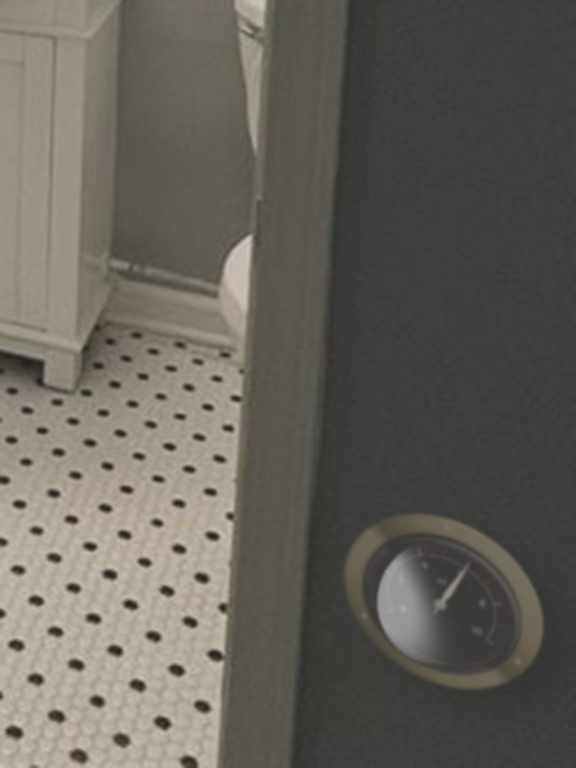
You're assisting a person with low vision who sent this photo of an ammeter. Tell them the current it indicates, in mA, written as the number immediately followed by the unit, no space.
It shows 6mA
